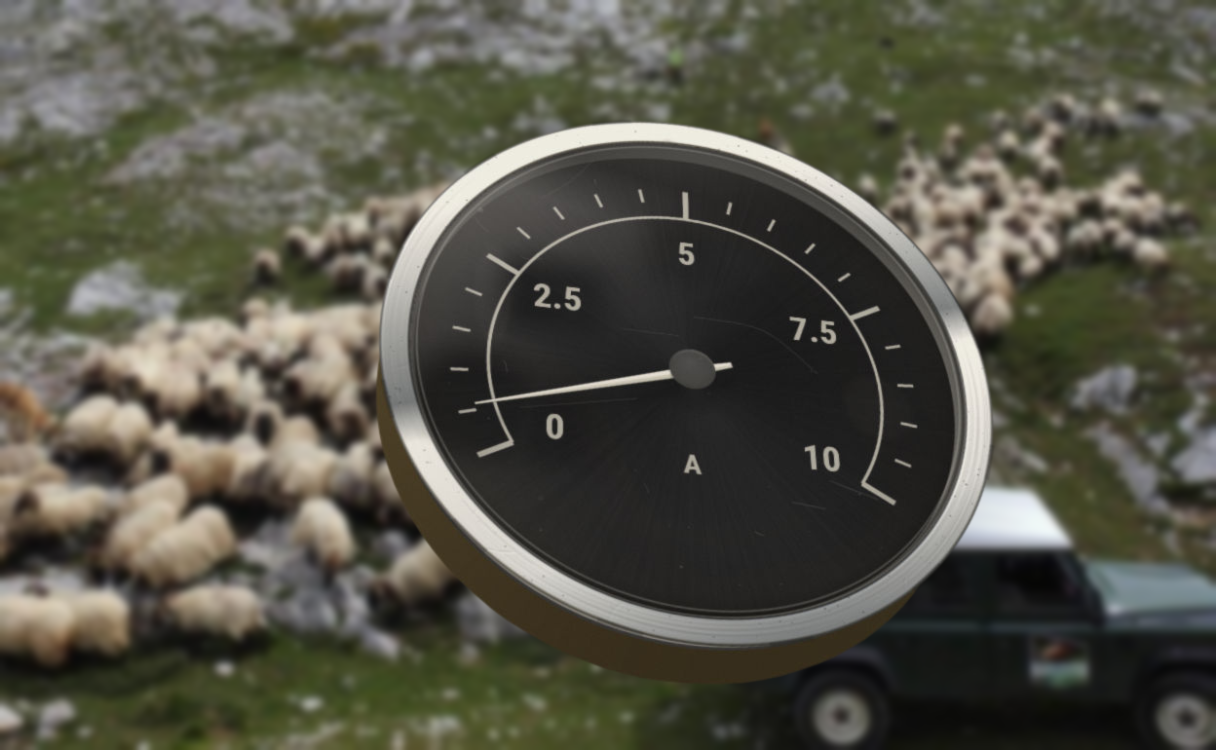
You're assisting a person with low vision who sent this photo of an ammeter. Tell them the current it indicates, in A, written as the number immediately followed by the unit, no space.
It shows 0.5A
